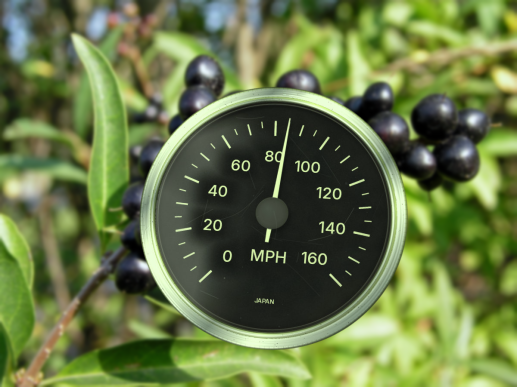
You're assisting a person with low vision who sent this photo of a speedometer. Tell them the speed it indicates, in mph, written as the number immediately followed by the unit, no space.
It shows 85mph
